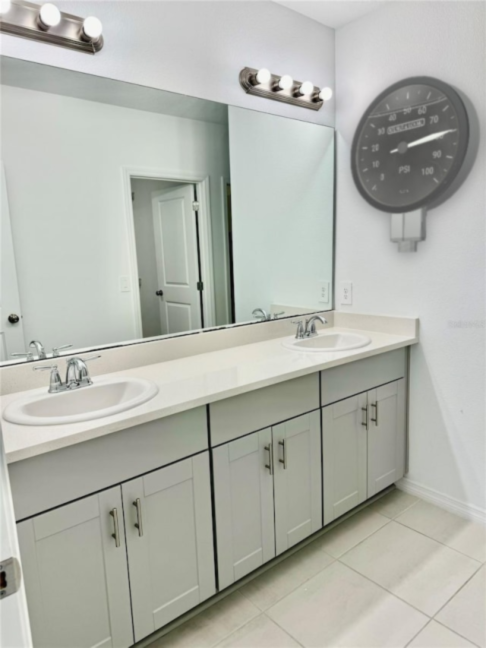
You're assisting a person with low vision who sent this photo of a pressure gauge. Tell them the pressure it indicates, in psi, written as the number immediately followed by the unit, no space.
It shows 80psi
